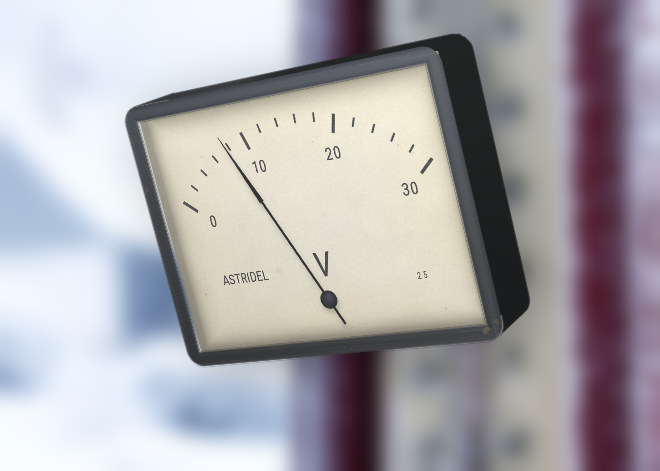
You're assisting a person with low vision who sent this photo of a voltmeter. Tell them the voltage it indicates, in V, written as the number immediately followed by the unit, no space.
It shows 8V
